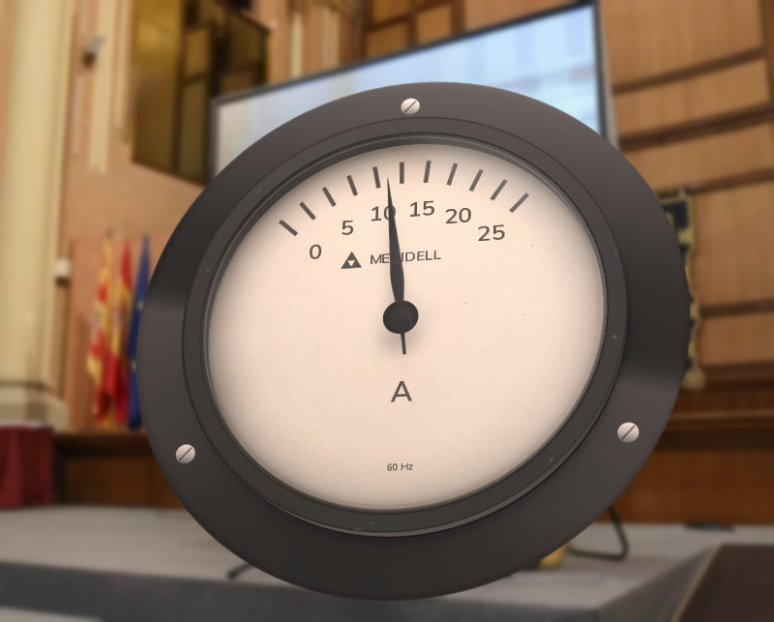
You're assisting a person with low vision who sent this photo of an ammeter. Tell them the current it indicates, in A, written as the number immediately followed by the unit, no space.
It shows 11.25A
